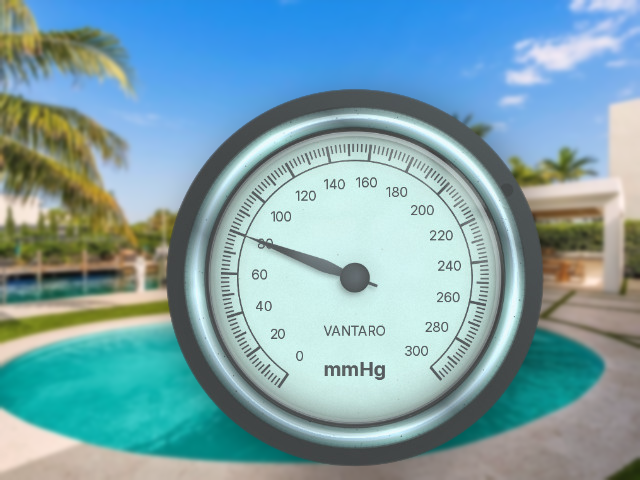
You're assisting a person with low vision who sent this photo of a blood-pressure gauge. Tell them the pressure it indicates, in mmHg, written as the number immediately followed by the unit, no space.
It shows 80mmHg
